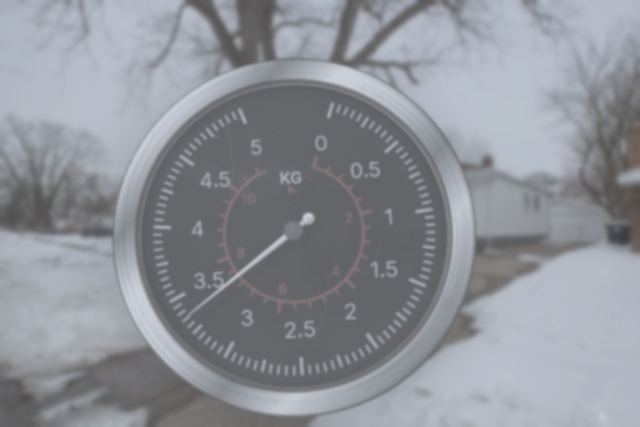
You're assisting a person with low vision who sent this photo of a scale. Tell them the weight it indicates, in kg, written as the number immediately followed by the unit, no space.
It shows 3.35kg
